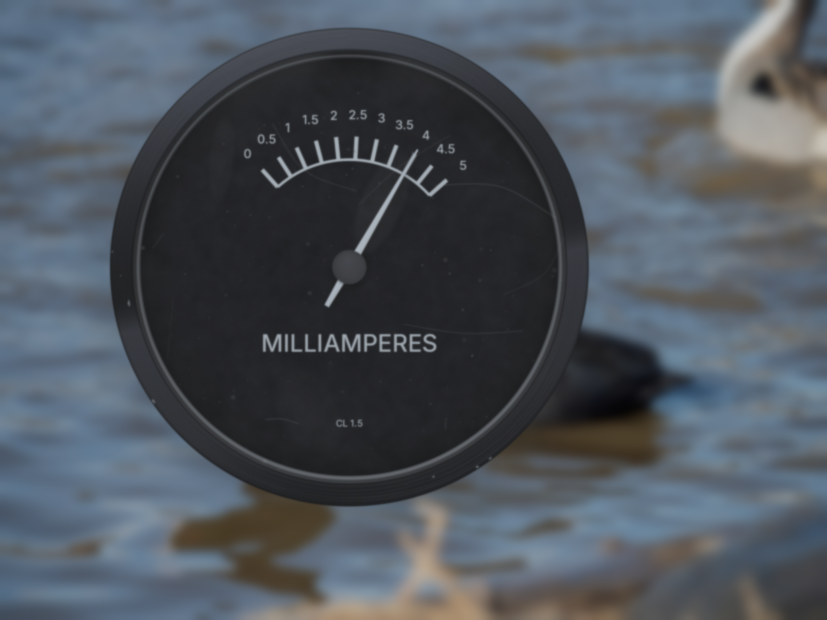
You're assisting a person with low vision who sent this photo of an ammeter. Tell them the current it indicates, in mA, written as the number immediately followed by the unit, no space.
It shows 4mA
